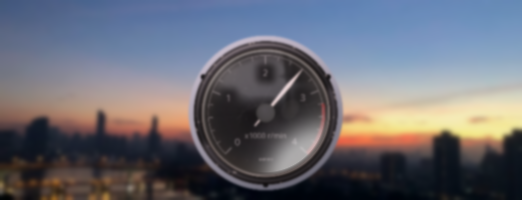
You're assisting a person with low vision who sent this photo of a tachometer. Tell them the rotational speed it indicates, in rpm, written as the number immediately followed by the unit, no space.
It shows 2600rpm
